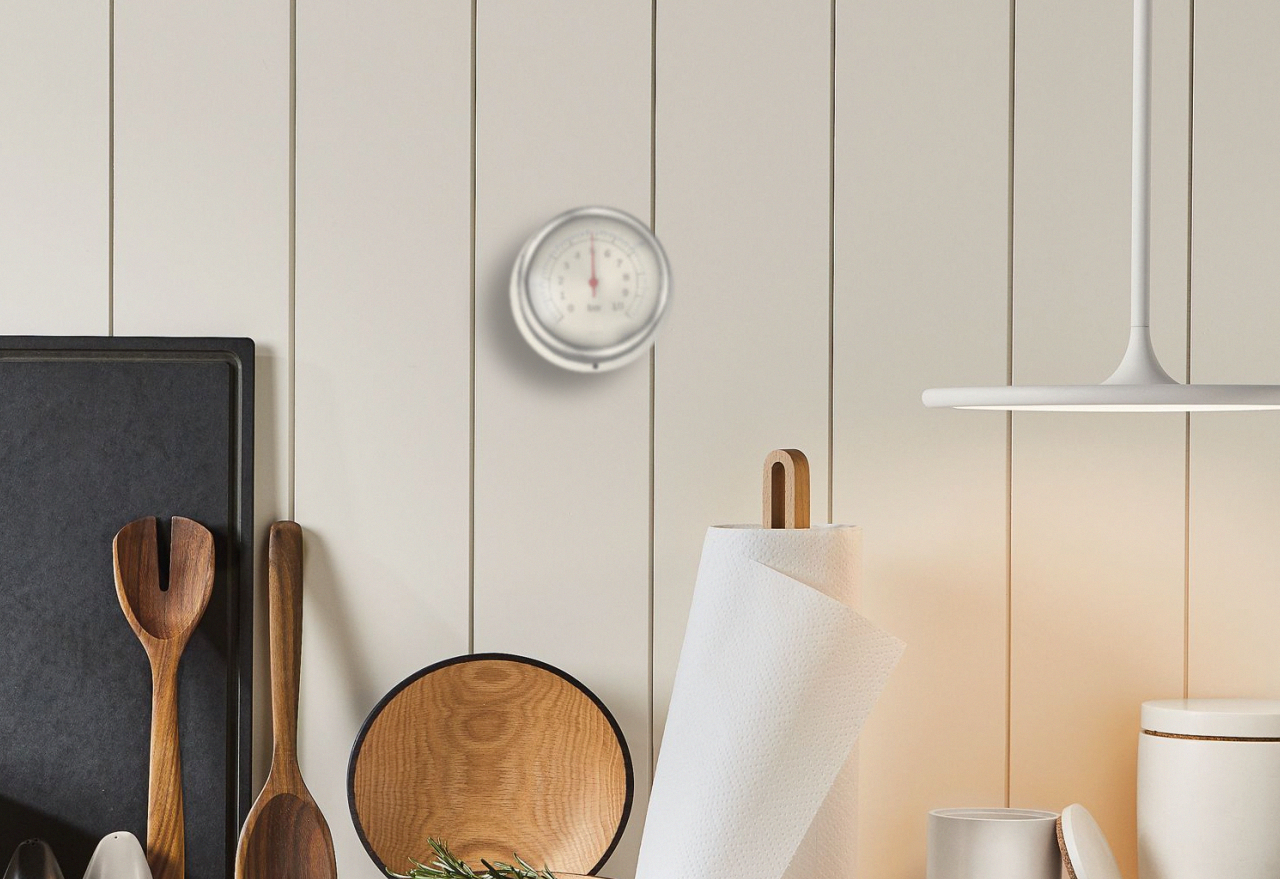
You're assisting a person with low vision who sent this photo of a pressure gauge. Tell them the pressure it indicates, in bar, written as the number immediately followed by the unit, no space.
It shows 5bar
